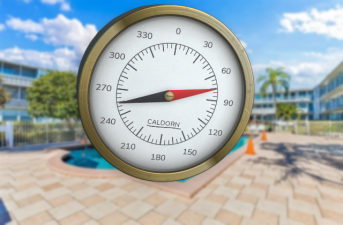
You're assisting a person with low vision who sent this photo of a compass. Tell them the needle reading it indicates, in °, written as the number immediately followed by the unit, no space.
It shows 75°
